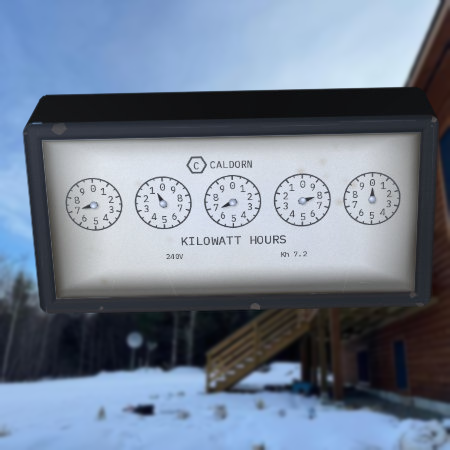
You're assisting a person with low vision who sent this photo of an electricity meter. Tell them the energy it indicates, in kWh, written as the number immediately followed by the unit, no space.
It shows 70680kWh
